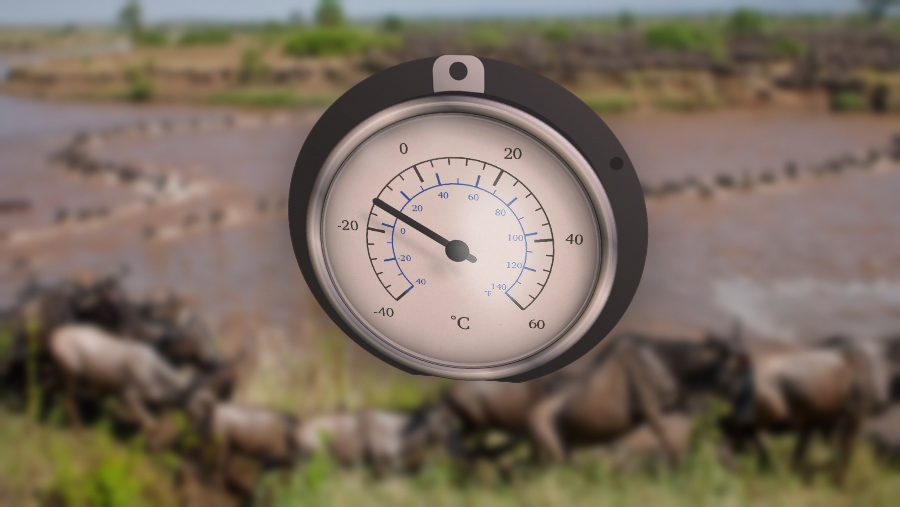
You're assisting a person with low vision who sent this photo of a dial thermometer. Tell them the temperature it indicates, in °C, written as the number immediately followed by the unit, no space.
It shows -12°C
